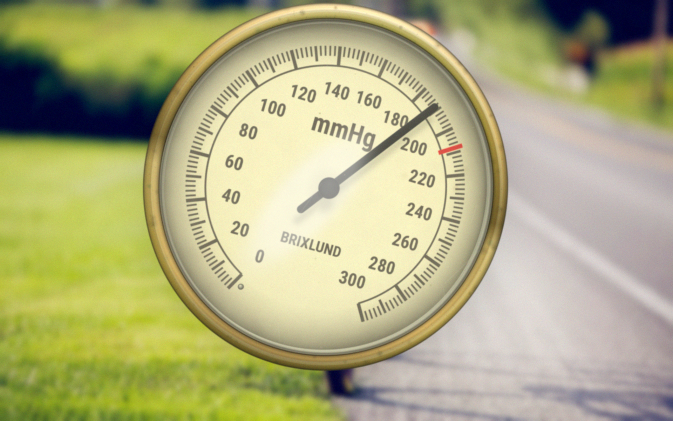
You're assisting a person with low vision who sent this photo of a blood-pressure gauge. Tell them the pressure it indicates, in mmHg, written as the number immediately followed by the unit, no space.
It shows 188mmHg
